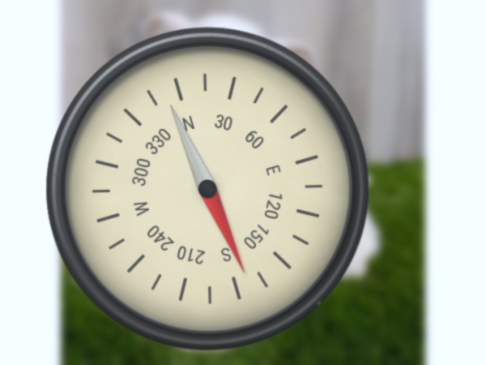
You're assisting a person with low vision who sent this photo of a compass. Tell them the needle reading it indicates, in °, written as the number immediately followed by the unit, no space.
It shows 172.5°
